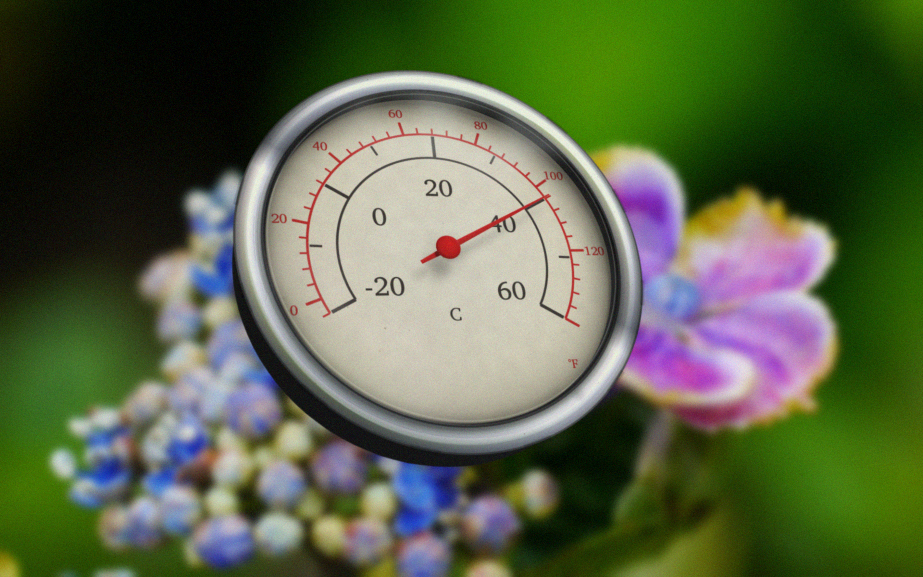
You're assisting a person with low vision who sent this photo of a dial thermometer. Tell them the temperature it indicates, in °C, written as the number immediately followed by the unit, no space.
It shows 40°C
